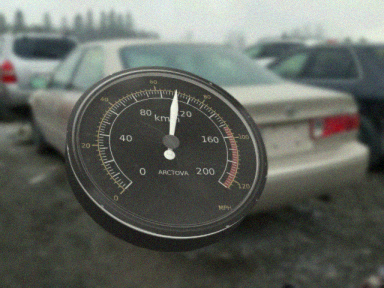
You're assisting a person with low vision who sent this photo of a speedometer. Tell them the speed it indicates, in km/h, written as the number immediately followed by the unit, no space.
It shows 110km/h
